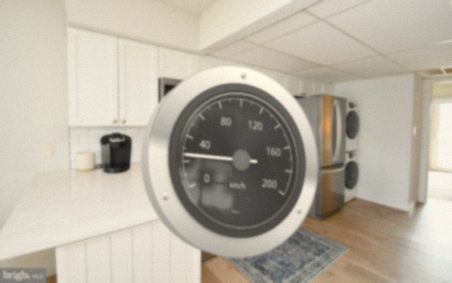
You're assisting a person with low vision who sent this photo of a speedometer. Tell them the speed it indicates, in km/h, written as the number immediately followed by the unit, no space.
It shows 25km/h
